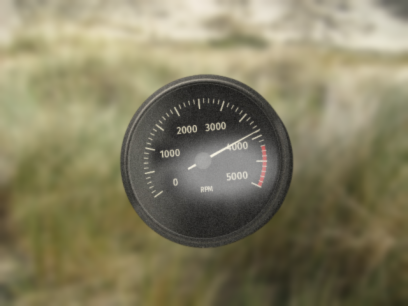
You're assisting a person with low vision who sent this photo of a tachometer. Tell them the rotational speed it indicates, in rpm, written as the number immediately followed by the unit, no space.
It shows 3900rpm
